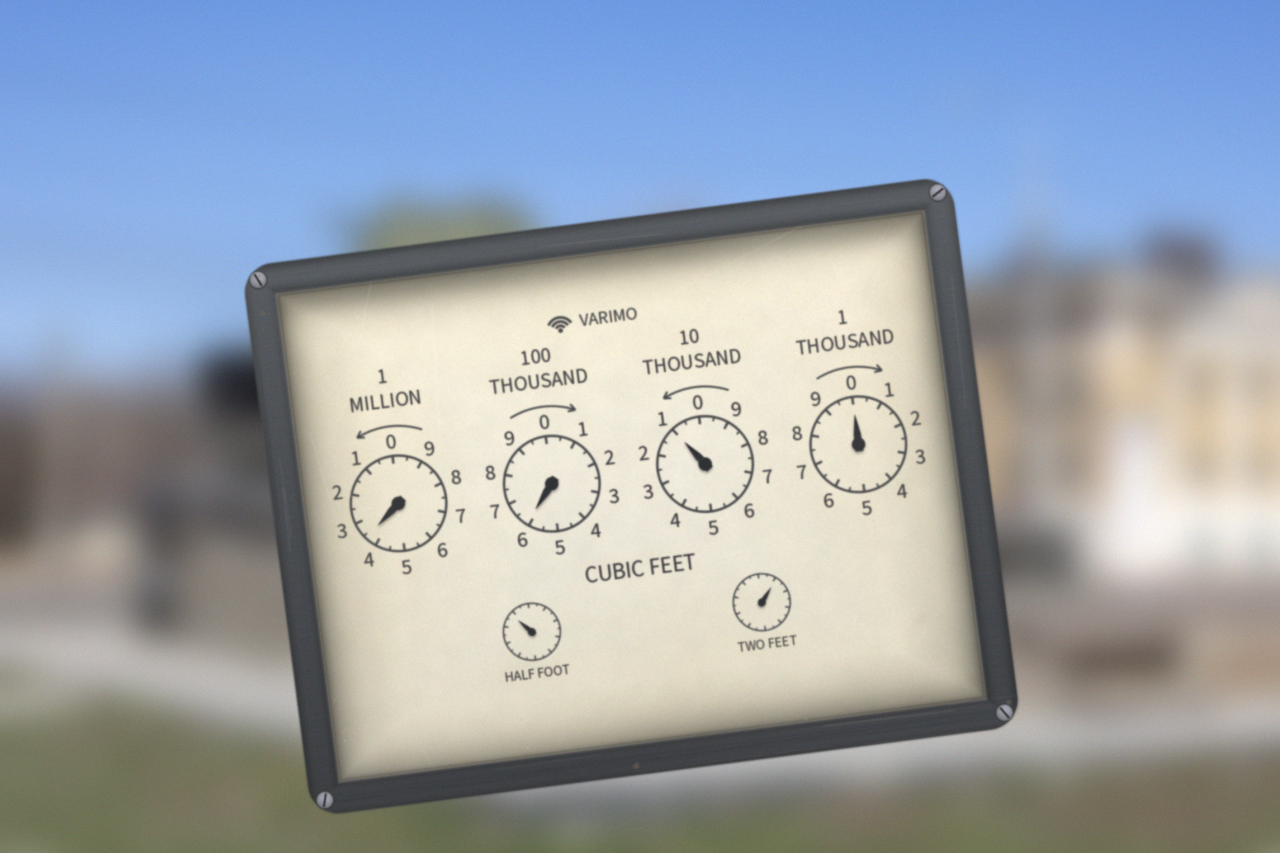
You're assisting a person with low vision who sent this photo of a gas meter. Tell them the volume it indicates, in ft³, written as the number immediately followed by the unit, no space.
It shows 361000ft³
